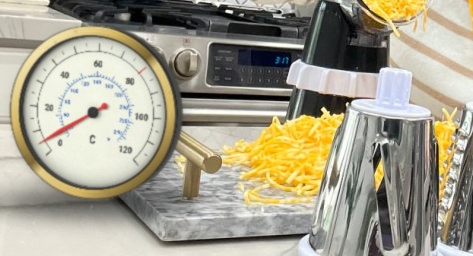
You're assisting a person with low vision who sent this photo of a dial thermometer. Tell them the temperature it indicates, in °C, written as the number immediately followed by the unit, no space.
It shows 5°C
